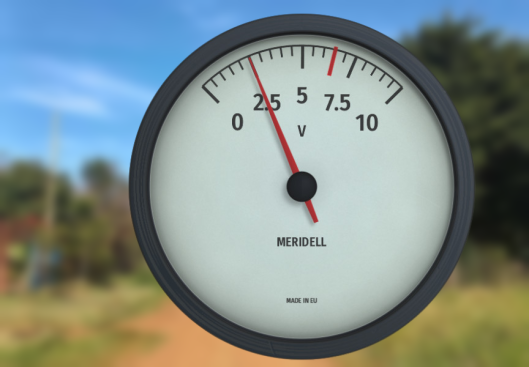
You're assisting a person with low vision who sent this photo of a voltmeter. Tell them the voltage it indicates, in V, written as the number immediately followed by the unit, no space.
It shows 2.5V
